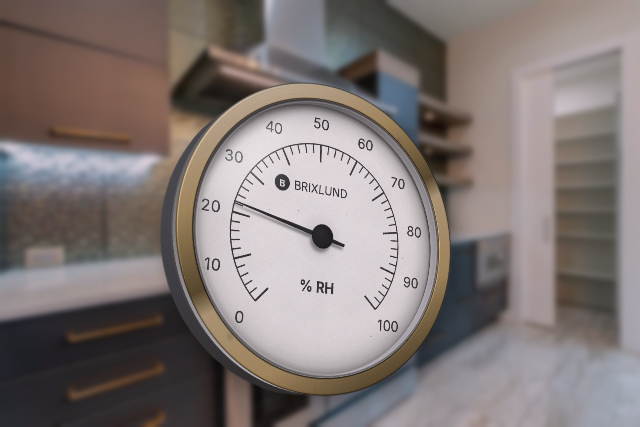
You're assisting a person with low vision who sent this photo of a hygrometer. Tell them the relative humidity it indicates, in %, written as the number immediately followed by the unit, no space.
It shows 22%
